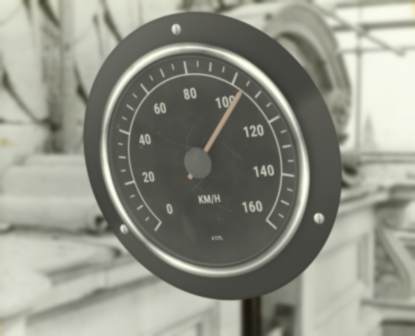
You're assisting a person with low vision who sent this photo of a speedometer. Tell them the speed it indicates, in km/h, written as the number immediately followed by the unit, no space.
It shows 105km/h
